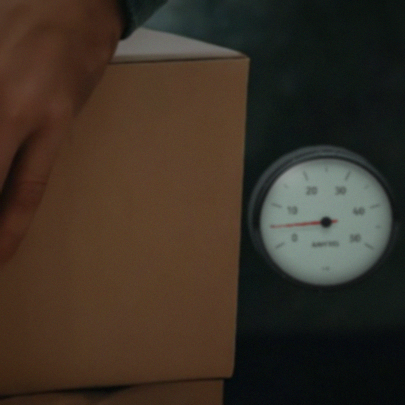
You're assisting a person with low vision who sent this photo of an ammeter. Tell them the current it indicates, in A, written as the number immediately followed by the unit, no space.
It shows 5A
